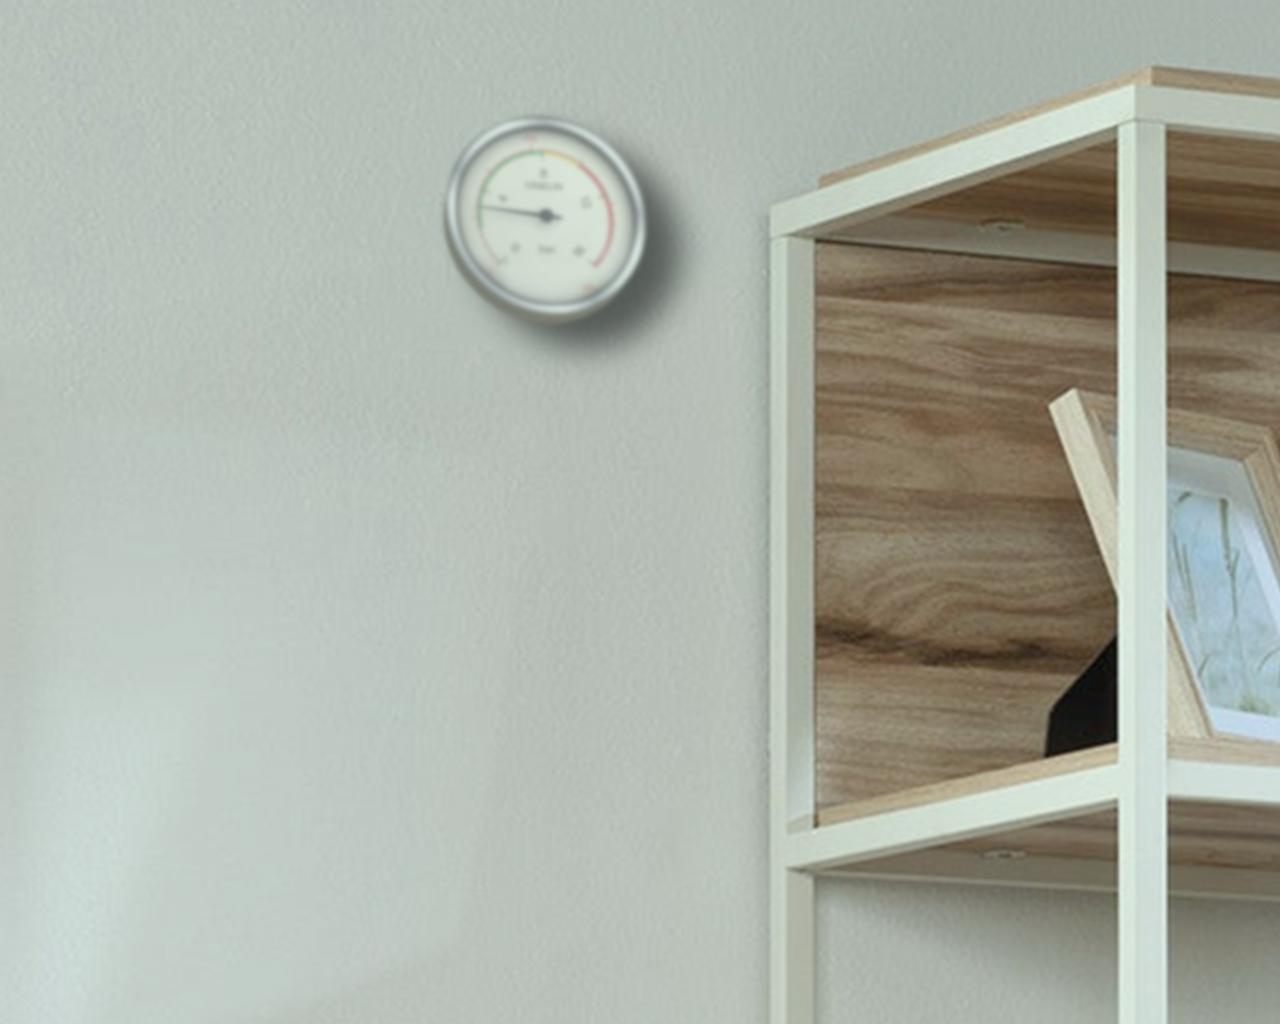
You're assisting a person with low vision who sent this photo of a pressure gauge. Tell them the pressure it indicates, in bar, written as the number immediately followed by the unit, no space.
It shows 3bar
